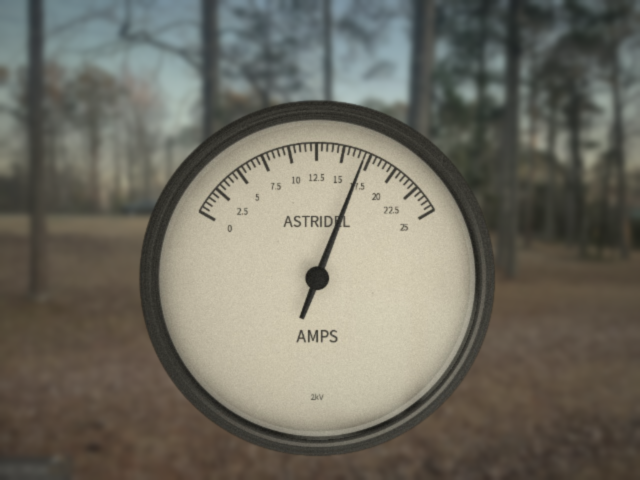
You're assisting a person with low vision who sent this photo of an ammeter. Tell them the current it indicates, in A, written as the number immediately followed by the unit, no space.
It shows 17A
